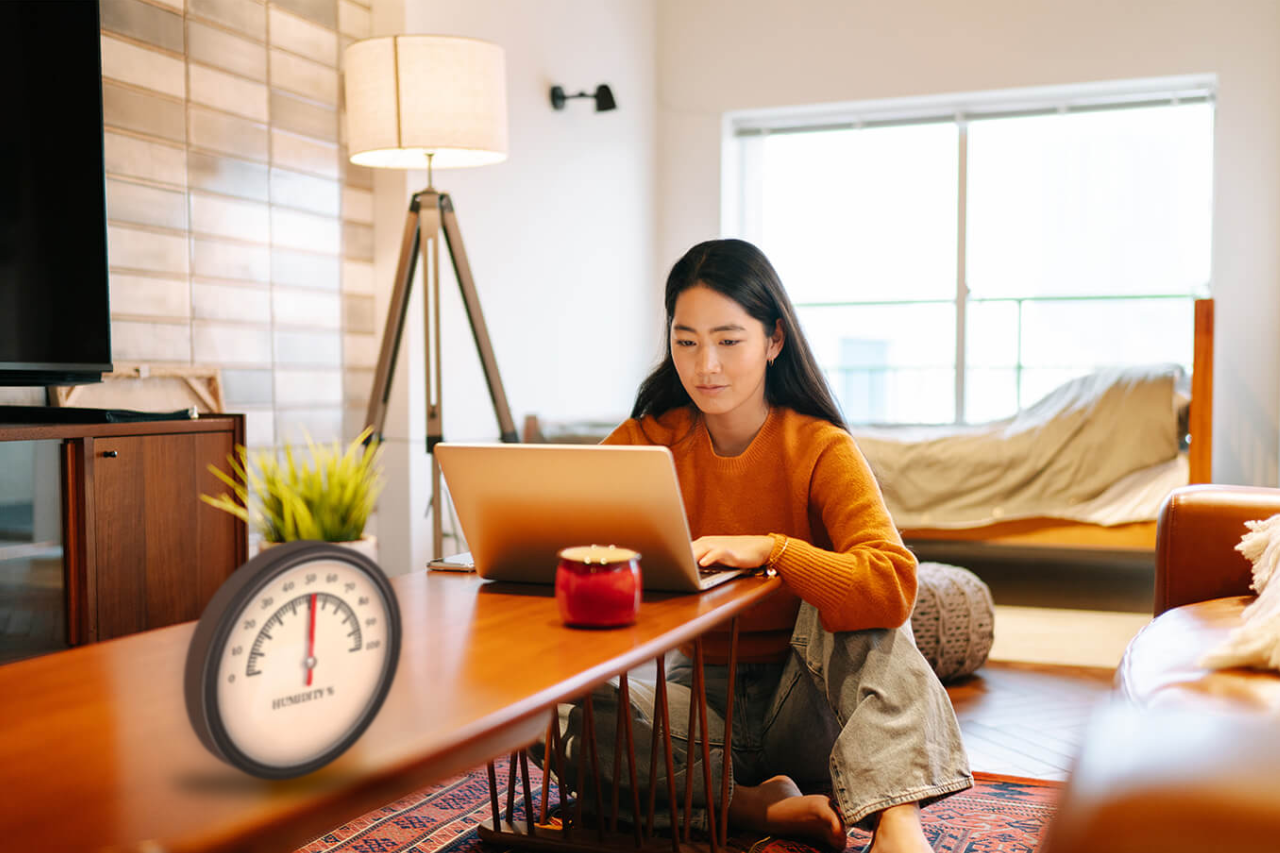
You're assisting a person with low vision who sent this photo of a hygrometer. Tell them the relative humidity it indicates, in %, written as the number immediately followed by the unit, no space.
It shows 50%
